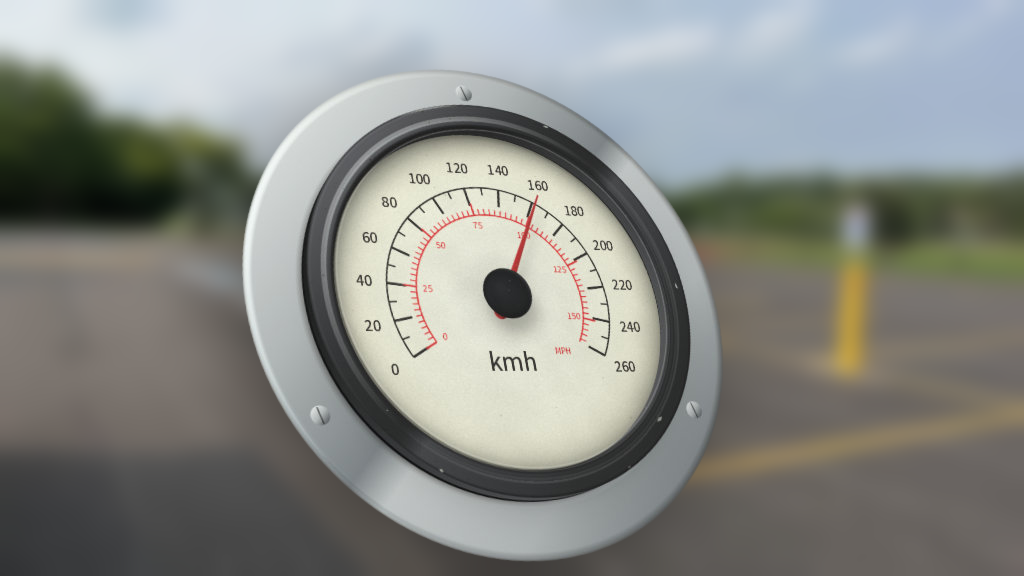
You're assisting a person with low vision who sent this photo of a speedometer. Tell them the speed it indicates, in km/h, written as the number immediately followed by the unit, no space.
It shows 160km/h
